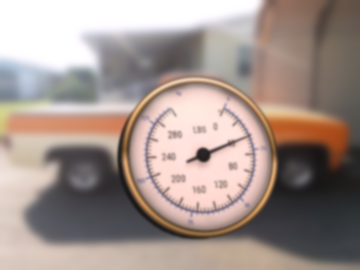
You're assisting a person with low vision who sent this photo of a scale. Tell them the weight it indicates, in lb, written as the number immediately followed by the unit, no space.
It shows 40lb
